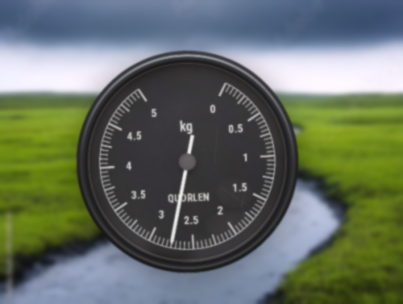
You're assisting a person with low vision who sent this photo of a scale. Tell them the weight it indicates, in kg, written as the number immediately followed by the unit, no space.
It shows 2.75kg
